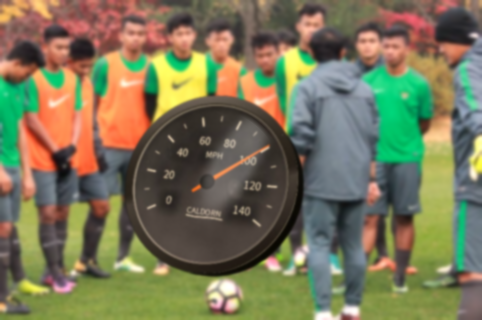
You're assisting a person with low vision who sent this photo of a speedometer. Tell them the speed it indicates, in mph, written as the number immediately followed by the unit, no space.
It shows 100mph
